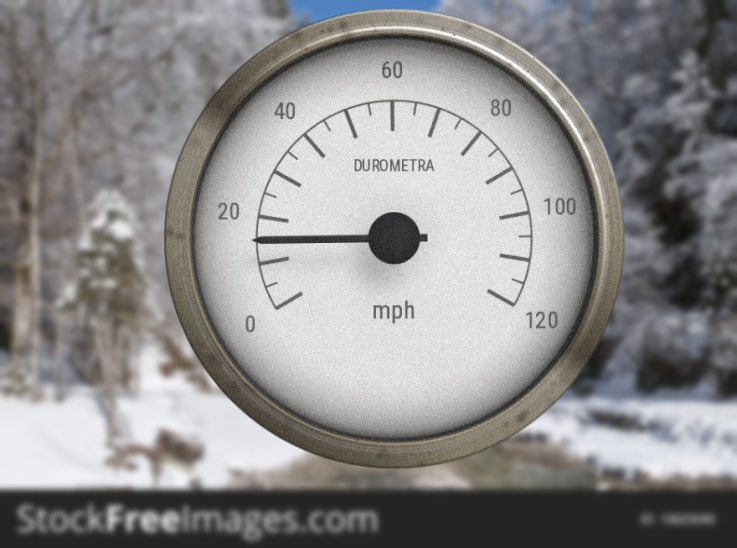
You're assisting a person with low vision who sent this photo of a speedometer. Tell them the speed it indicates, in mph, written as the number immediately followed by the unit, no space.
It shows 15mph
